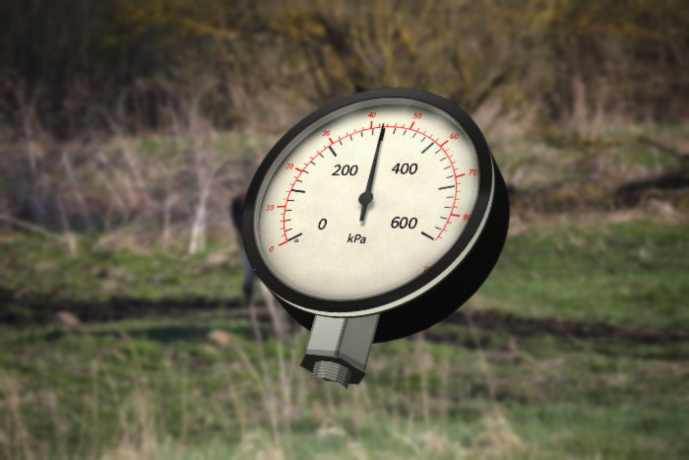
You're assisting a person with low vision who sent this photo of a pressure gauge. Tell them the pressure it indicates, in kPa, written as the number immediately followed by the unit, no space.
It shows 300kPa
